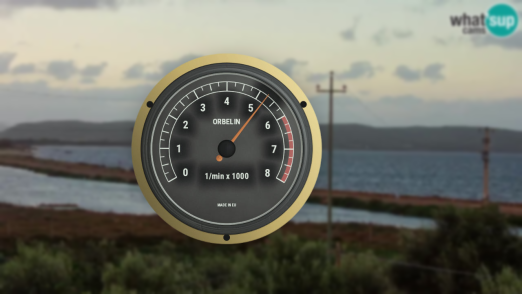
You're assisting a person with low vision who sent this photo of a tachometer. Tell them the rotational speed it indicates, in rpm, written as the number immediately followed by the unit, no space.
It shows 5250rpm
